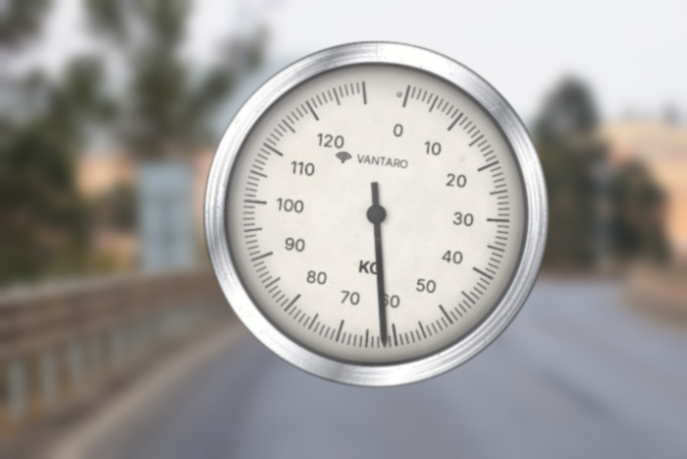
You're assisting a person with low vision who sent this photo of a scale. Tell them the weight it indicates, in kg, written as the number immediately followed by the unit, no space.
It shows 62kg
